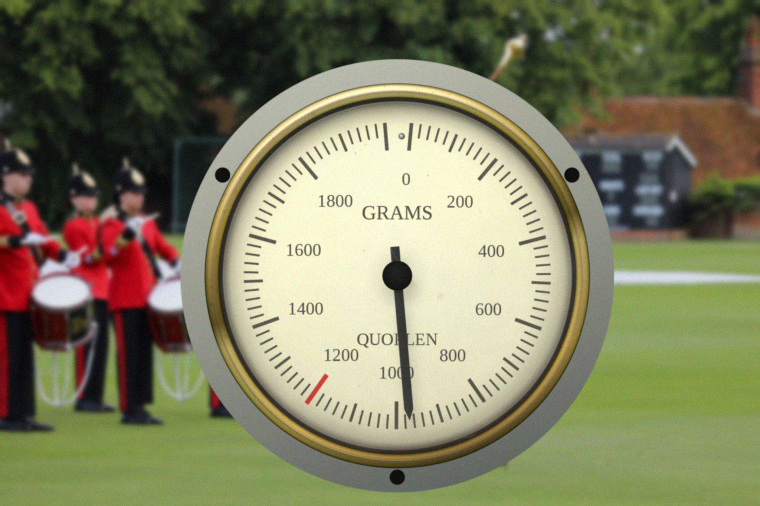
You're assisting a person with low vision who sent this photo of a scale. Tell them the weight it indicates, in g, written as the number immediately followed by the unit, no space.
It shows 970g
